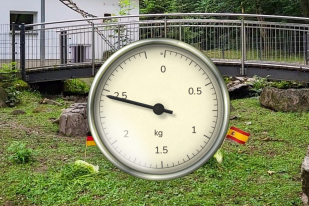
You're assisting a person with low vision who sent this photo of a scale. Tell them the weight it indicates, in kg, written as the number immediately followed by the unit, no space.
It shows 2.45kg
